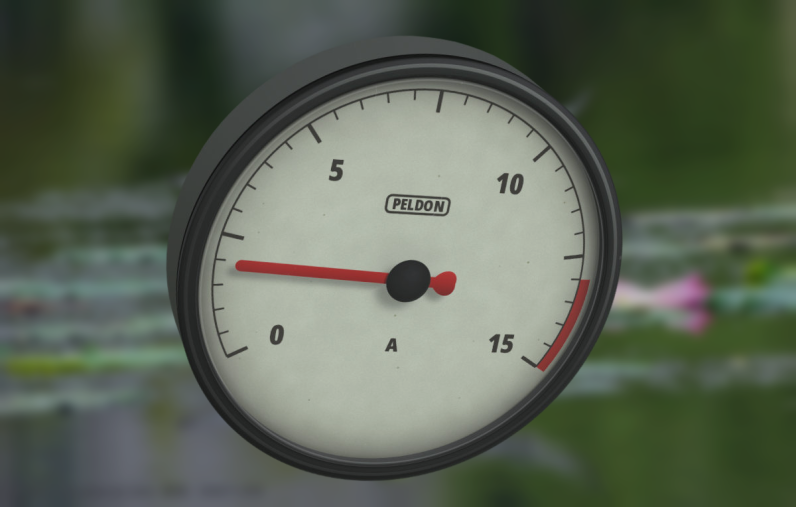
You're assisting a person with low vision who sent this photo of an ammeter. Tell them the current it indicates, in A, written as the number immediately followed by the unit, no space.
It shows 2A
